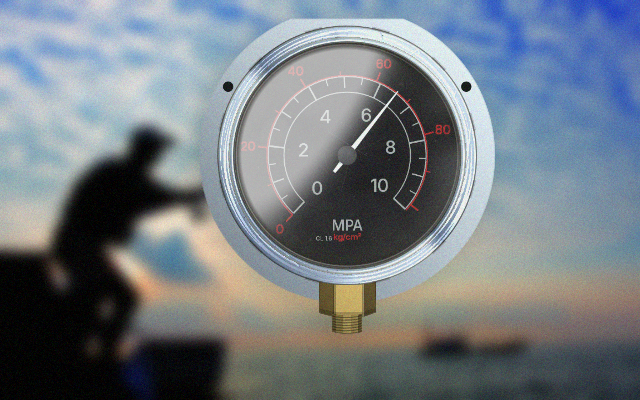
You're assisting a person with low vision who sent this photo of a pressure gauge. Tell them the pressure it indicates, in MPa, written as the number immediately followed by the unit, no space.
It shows 6.5MPa
